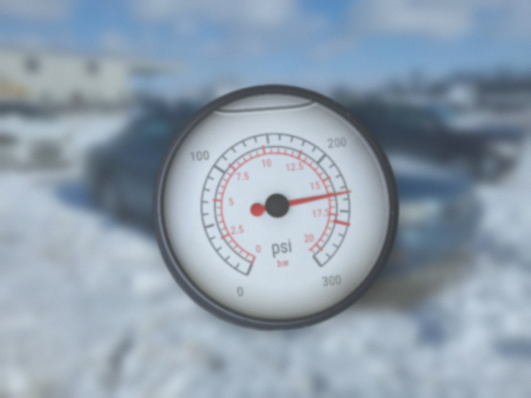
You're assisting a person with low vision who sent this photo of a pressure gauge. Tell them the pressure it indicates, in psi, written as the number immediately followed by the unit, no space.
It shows 235psi
